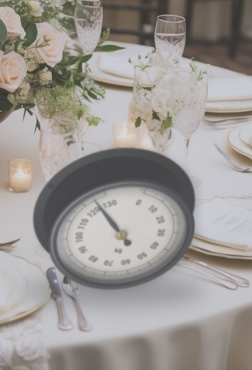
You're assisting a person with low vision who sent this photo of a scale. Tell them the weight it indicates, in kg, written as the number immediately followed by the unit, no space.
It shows 125kg
